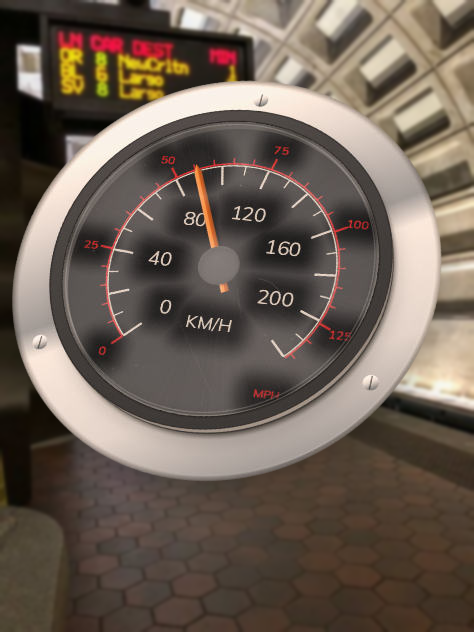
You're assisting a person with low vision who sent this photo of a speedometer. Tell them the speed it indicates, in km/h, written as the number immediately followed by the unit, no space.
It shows 90km/h
